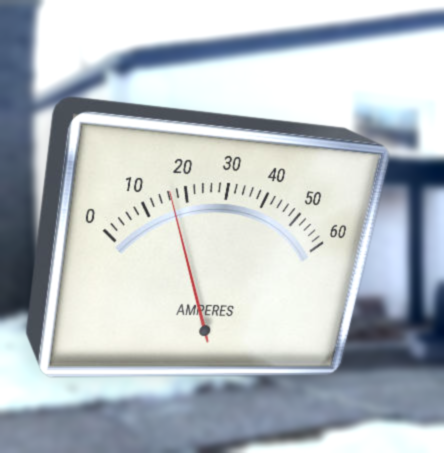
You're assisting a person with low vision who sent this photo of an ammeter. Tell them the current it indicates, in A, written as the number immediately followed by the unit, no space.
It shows 16A
